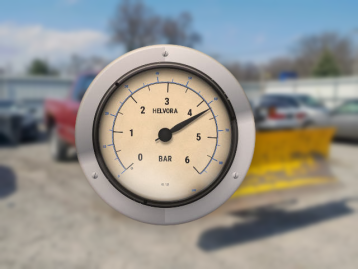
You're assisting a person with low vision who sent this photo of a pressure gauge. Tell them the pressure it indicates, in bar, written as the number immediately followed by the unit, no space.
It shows 4.25bar
